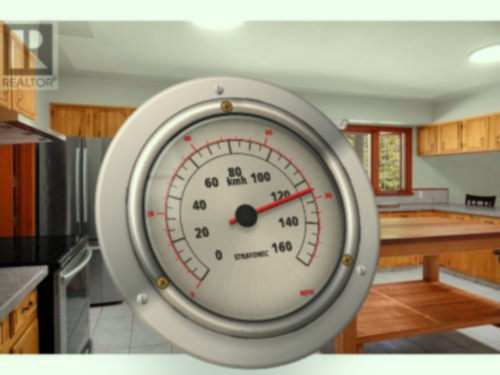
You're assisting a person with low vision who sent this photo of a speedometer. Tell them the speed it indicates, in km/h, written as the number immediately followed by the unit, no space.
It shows 125km/h
